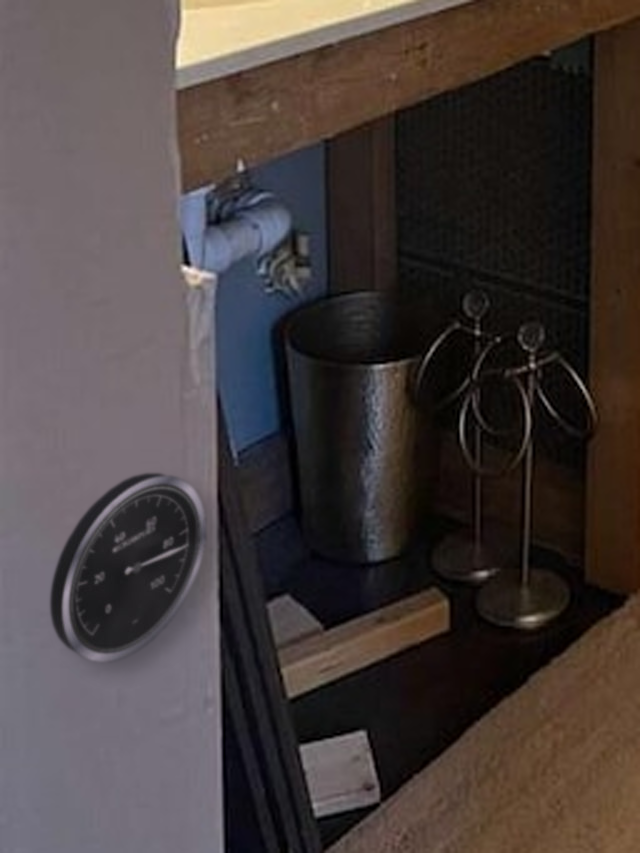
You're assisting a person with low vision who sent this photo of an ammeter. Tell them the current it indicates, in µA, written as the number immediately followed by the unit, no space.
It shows 85µA
